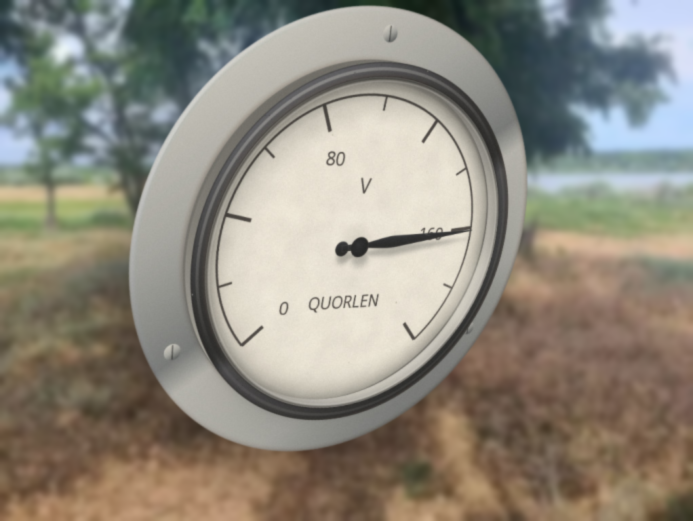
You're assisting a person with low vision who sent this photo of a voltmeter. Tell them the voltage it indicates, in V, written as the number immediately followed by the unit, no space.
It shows 160V
